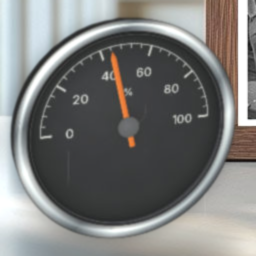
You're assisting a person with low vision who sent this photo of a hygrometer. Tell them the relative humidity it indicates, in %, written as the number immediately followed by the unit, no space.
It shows 44%
